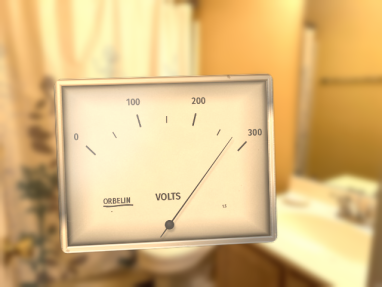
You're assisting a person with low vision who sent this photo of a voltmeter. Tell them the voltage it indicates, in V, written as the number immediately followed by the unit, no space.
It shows 275V
